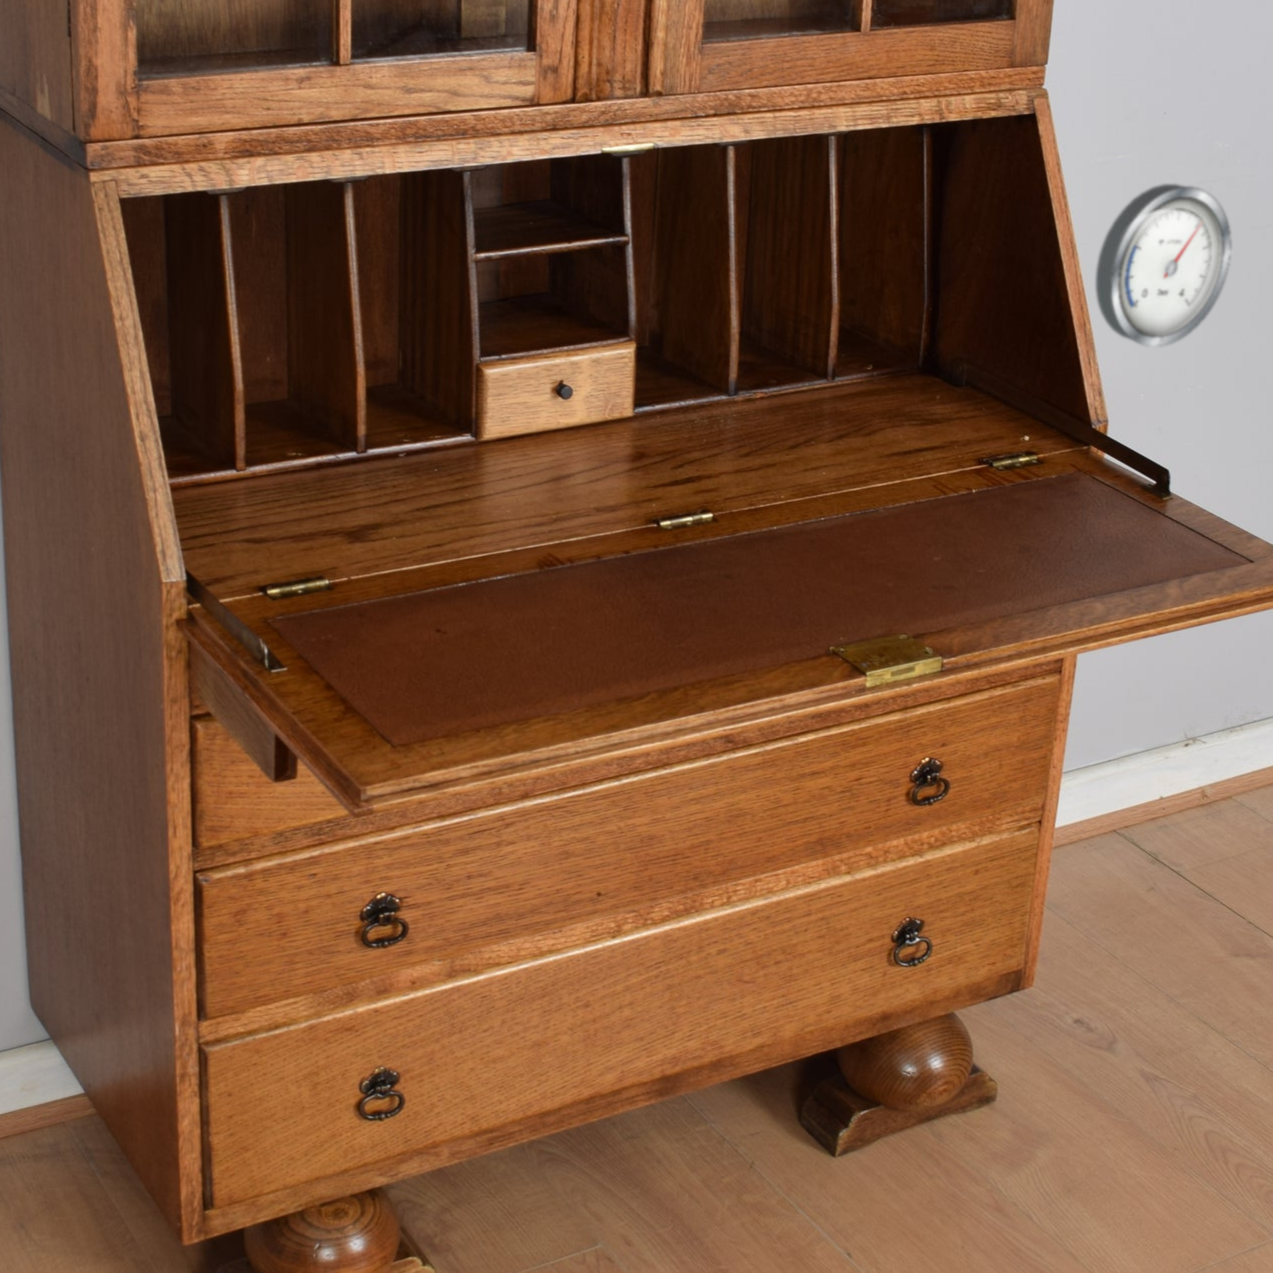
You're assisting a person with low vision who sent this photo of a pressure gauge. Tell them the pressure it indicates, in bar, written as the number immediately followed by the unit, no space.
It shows 2.5bar
